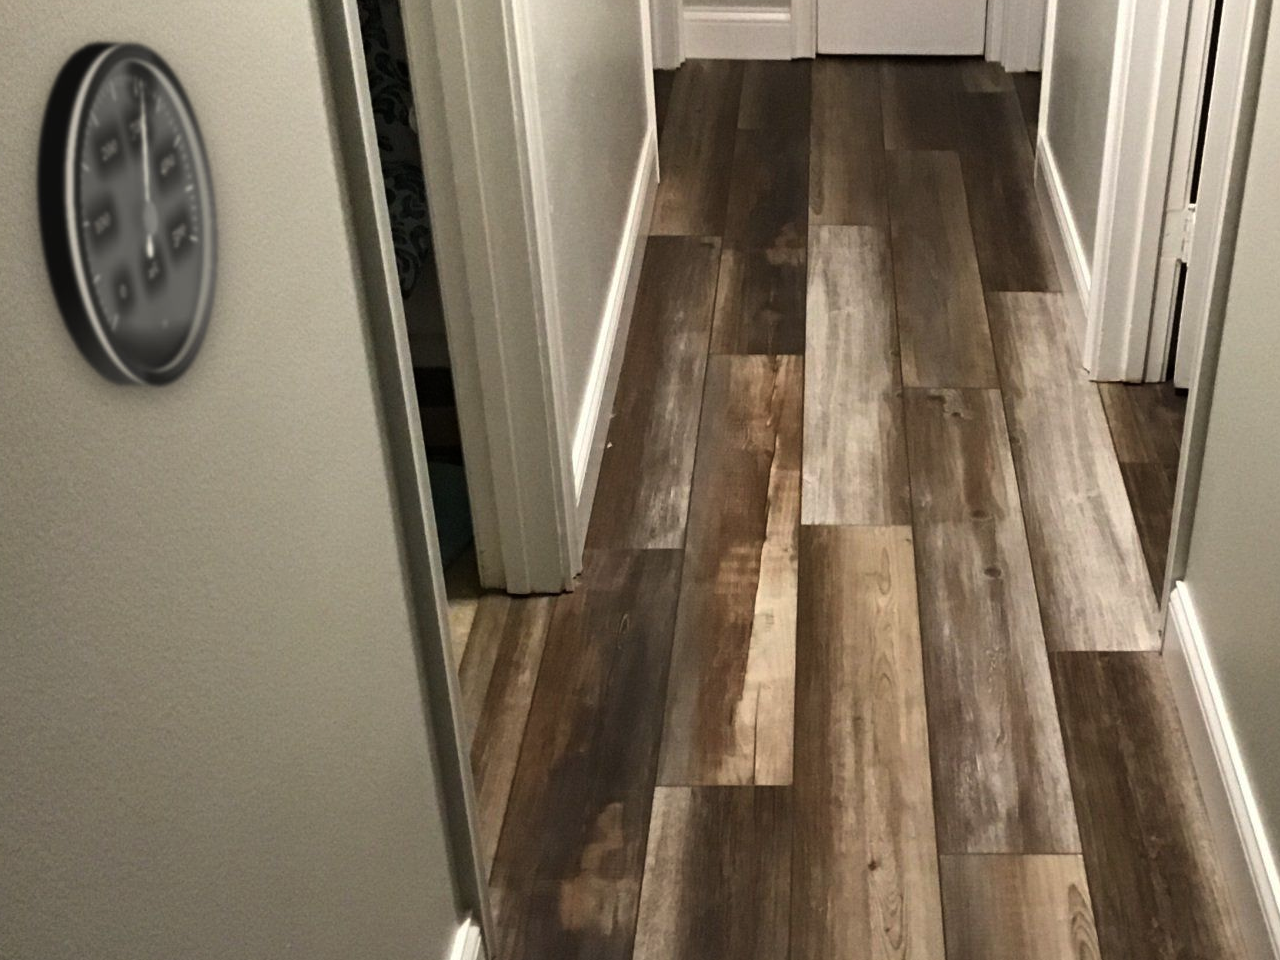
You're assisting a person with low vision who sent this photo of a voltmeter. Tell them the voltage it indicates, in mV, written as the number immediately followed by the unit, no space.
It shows 300mV
